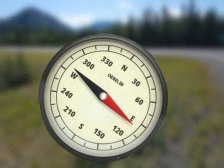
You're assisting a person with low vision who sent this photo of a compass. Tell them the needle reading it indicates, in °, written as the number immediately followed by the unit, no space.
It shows 97.5°
